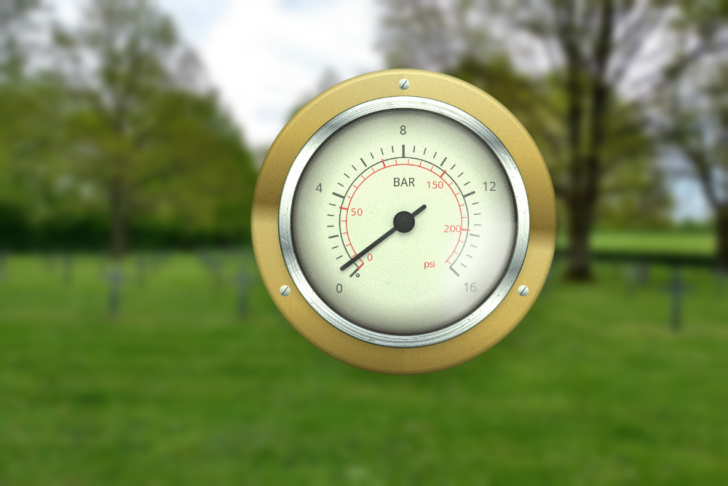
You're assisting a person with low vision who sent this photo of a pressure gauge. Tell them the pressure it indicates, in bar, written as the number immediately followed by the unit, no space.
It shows 0.5bar
